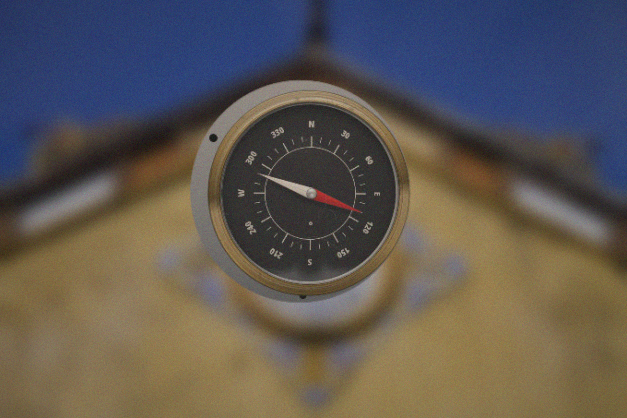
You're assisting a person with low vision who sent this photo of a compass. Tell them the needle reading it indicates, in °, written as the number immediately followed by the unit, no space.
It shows 110°
